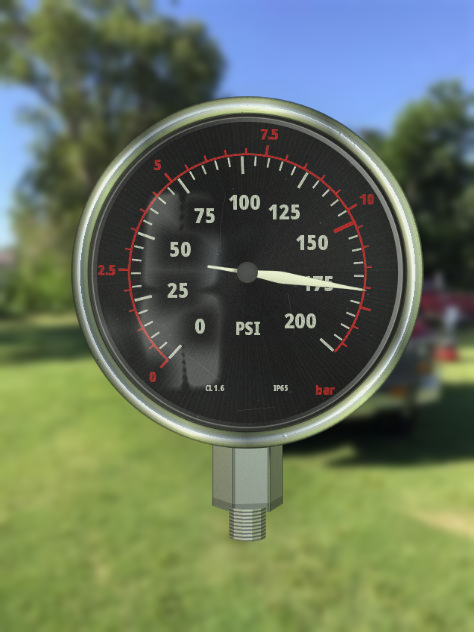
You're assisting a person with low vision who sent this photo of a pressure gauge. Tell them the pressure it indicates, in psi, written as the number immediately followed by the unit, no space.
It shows 175psi
